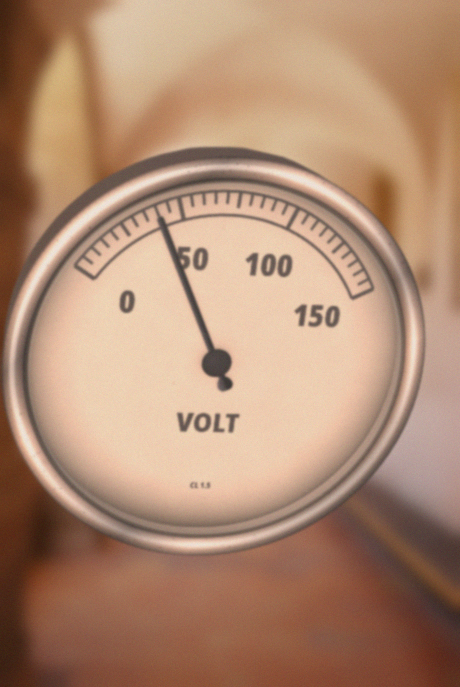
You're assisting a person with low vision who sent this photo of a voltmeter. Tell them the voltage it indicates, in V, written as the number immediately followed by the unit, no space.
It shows 40V
